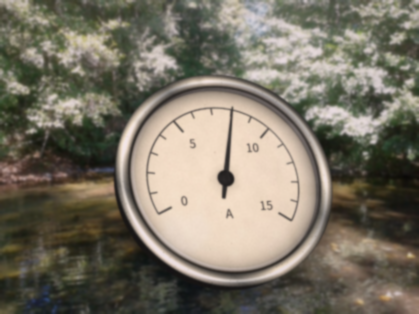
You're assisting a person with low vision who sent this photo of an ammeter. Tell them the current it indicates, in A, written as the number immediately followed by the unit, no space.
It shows 8A
